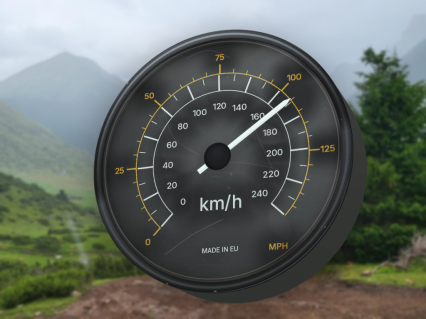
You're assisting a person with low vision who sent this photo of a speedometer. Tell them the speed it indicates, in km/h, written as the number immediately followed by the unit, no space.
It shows 170km/h
